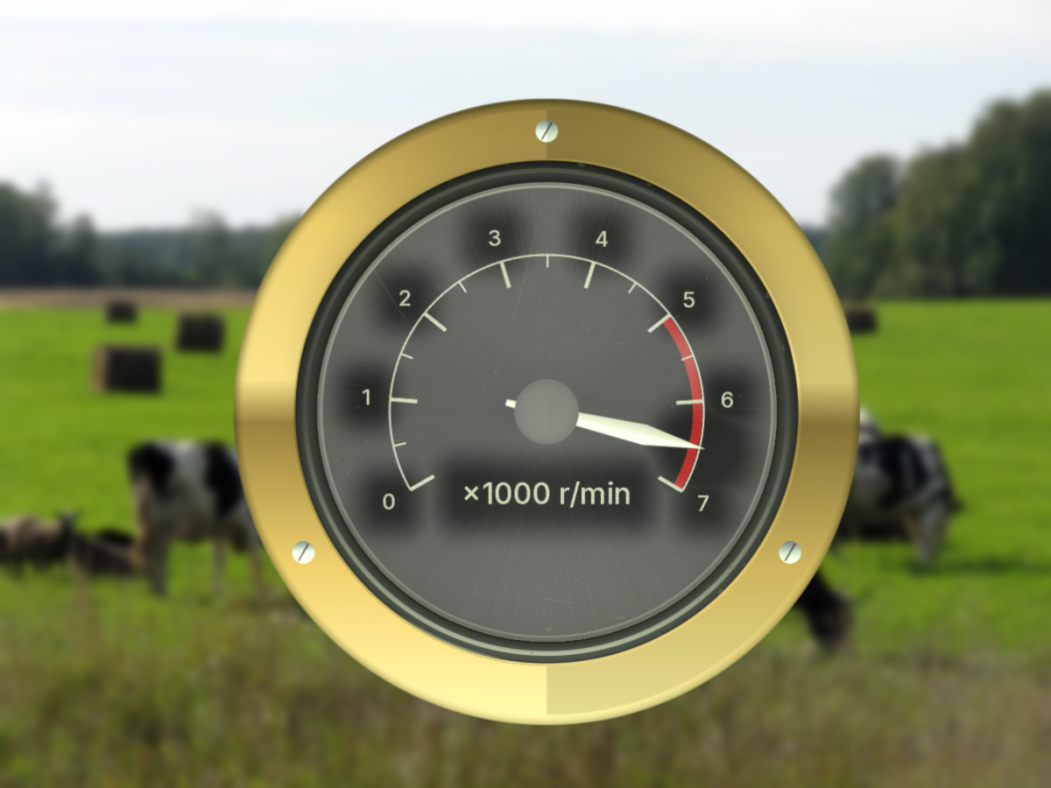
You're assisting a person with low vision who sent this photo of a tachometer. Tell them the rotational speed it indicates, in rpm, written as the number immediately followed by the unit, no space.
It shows 6500rpm
